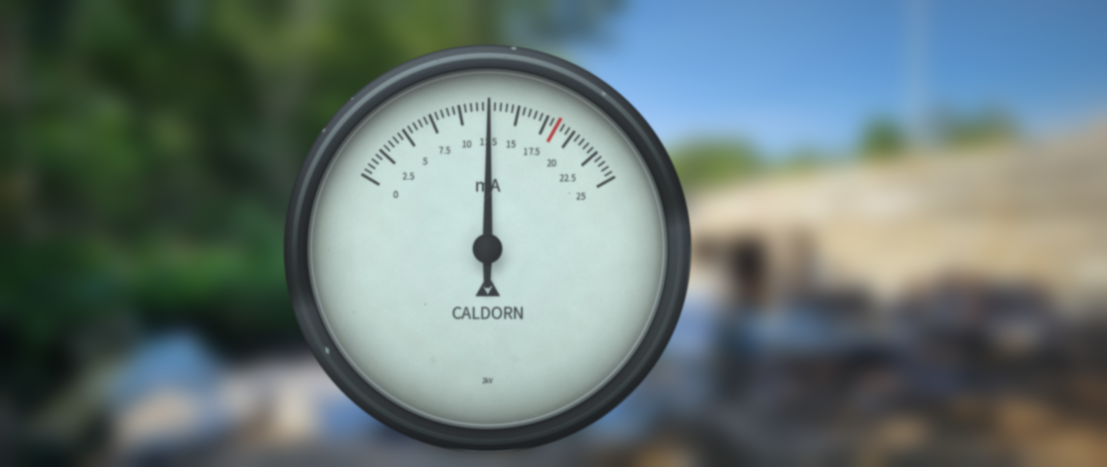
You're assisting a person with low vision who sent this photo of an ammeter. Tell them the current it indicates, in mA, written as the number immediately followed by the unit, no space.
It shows 12.5mA
